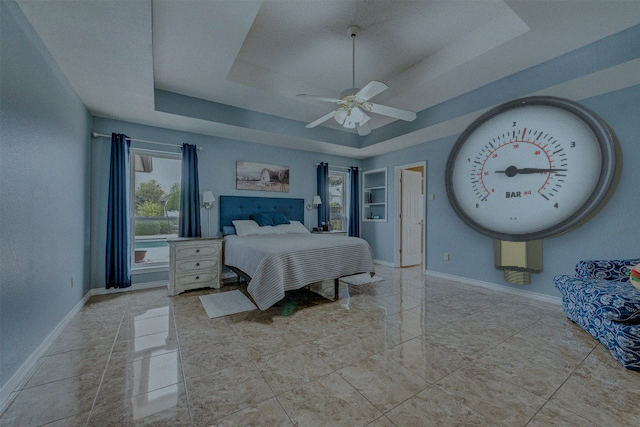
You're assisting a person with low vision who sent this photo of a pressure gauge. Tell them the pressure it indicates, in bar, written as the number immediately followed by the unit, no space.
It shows 3.4bar
